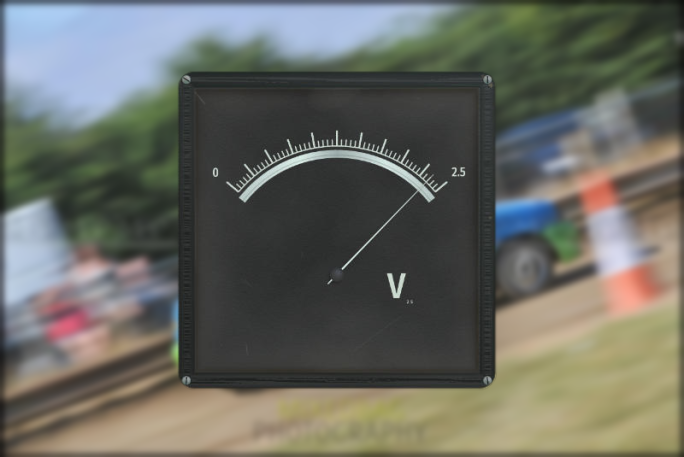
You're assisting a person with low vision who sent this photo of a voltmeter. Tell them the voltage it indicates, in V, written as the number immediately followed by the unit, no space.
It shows 2.35V
